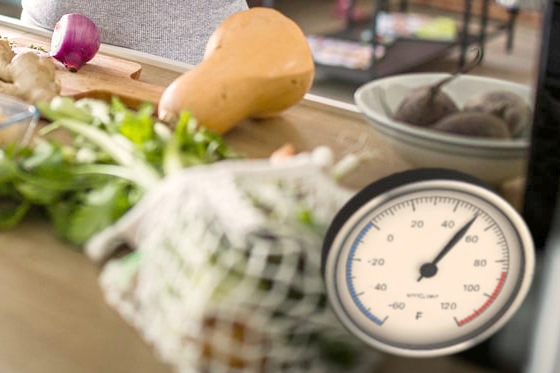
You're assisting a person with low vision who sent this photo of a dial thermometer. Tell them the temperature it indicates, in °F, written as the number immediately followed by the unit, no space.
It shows 50°F
